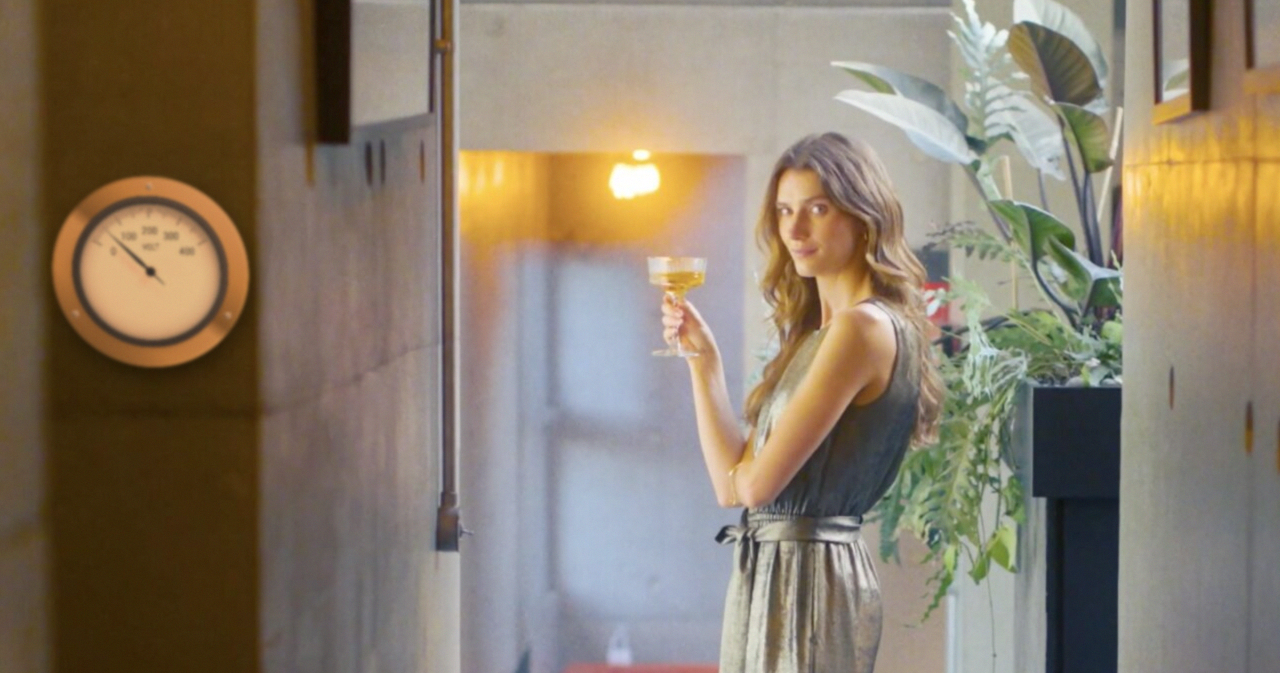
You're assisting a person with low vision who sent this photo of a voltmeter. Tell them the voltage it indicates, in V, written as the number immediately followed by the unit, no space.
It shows 50V
